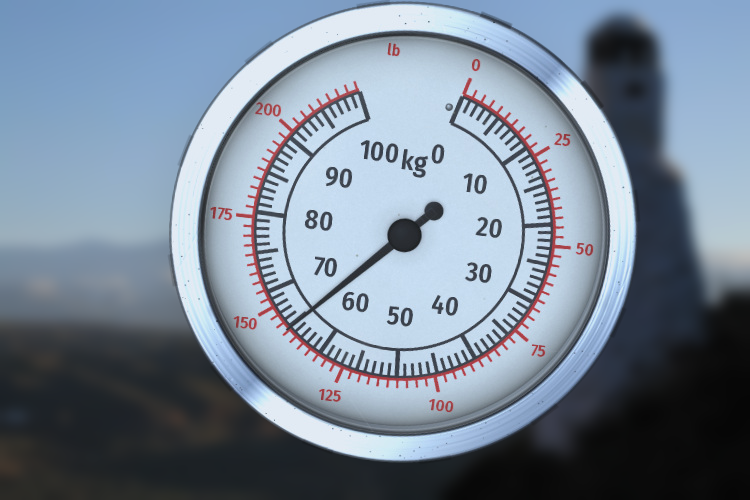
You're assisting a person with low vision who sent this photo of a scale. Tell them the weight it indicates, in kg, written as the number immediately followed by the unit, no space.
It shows 65kg
